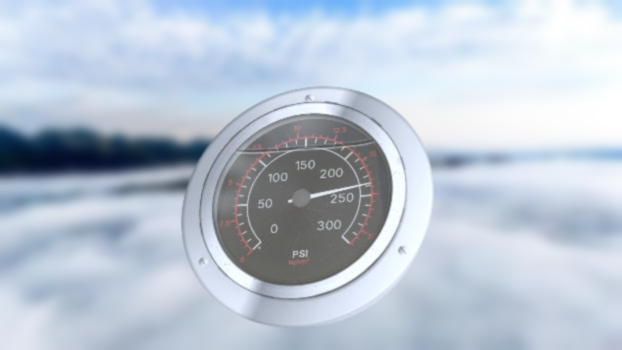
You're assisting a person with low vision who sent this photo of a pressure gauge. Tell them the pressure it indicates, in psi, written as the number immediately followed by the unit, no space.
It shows 240psi
